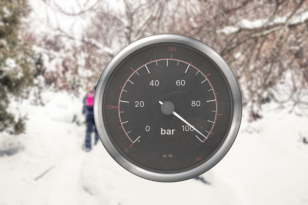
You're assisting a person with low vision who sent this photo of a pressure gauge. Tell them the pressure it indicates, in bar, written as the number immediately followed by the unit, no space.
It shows 97.5bar
